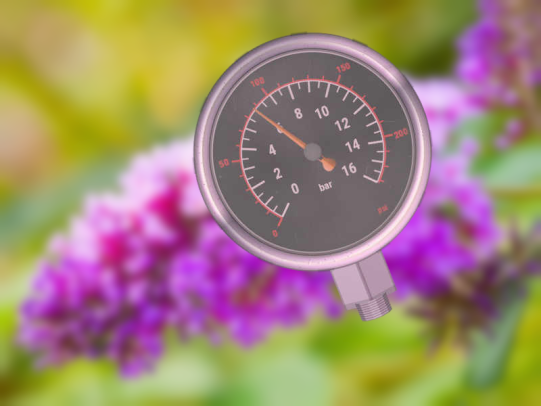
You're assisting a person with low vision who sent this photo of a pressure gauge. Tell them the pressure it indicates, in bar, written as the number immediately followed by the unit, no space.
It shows 6bar
